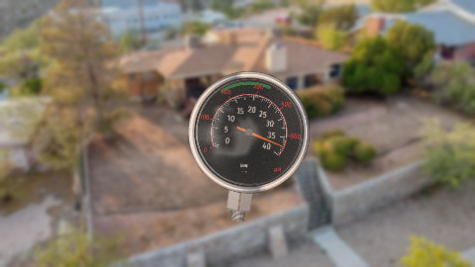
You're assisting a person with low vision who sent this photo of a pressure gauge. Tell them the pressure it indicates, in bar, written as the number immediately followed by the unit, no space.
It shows 37.5bar
